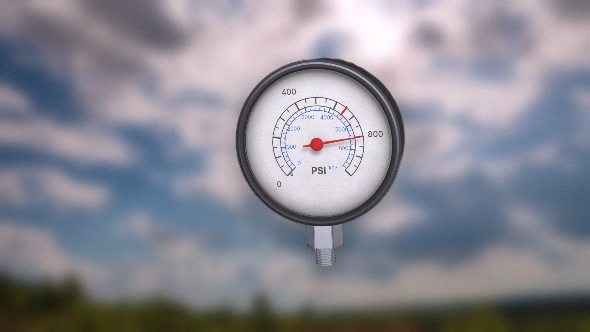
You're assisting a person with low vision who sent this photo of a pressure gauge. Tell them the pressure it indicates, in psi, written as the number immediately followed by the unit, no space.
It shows 800psi
